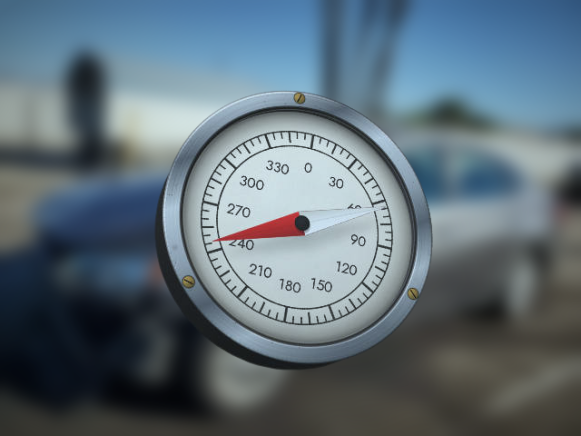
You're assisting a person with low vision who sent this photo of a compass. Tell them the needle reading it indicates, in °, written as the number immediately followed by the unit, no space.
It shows 245°
